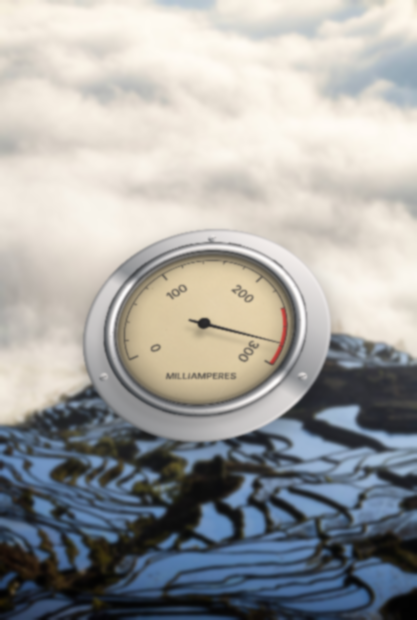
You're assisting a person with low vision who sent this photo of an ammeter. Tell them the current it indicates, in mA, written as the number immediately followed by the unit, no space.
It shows 280mA
